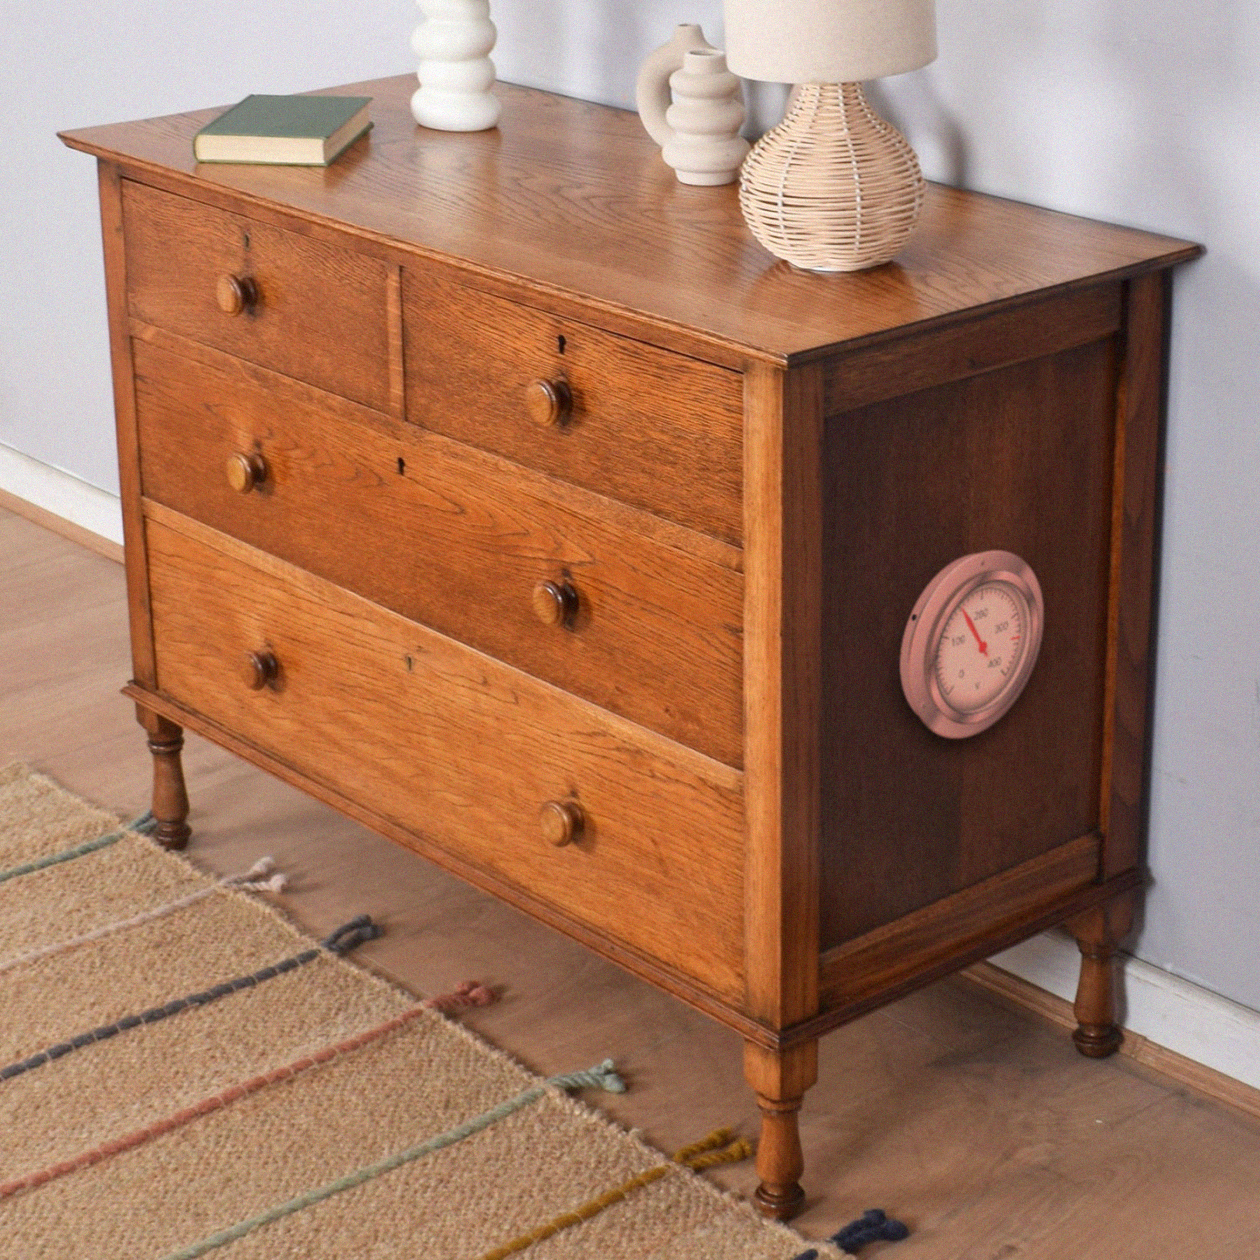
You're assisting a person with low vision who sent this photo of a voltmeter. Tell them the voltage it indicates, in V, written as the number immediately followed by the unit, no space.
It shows 150V
